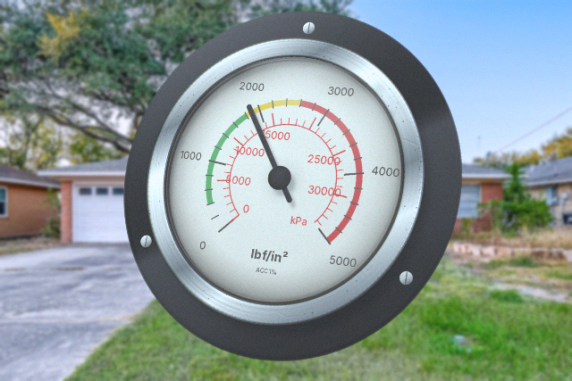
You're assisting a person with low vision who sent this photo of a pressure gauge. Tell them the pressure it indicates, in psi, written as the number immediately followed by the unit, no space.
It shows 1900psi
